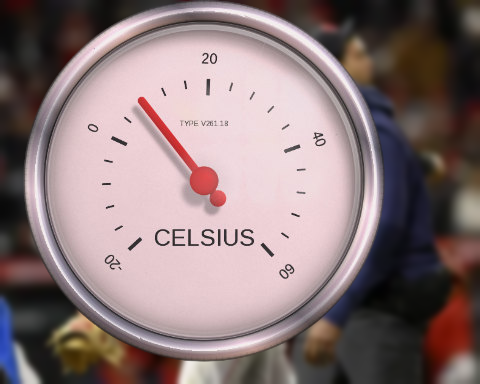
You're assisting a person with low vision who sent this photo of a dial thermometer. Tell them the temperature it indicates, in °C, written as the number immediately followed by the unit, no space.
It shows 8°C
